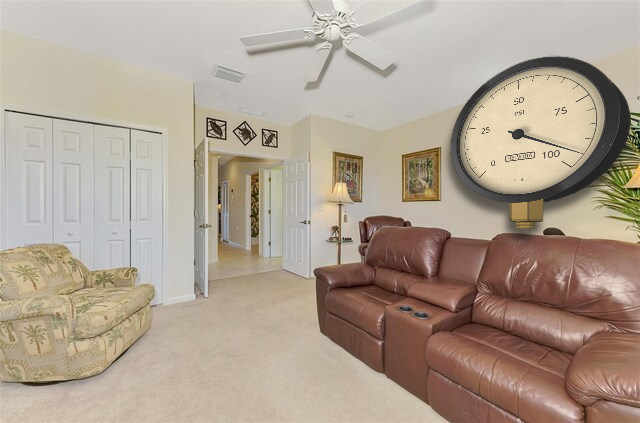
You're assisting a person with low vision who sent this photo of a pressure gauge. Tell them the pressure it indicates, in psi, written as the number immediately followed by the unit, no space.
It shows 95psi
